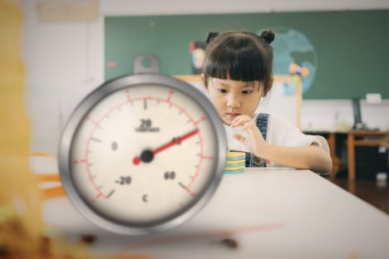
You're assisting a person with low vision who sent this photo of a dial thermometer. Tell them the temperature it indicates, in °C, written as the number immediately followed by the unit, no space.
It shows 40°C
